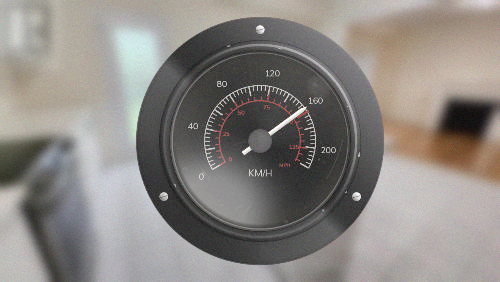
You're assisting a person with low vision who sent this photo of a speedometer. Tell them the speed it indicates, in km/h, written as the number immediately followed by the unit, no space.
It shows 160km/h
